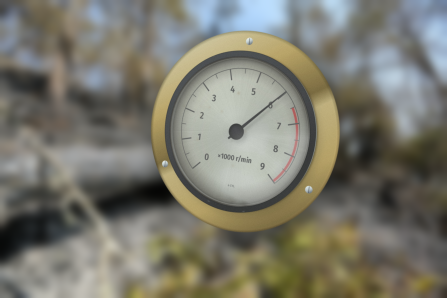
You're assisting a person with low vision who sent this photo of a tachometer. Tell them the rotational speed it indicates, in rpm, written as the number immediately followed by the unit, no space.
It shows 6000rpm
